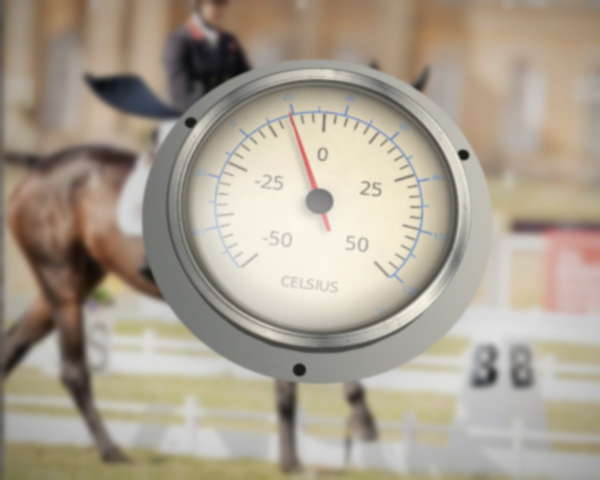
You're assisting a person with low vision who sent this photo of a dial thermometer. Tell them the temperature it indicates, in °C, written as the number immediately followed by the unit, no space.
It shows -7.5°C
